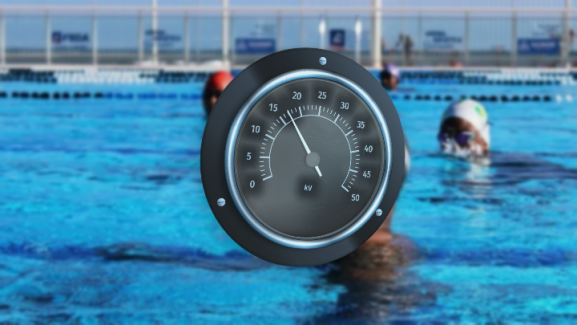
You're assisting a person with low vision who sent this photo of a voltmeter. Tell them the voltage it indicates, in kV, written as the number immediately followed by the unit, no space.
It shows 17kV
